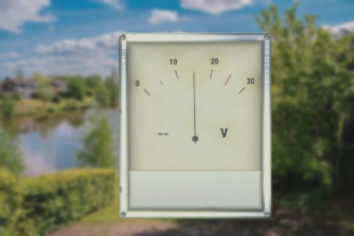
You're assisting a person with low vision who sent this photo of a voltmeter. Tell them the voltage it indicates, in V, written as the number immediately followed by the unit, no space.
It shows 15V
